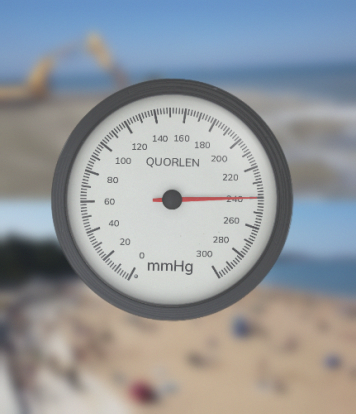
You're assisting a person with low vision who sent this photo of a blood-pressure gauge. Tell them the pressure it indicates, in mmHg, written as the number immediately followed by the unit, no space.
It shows 240mmHg
